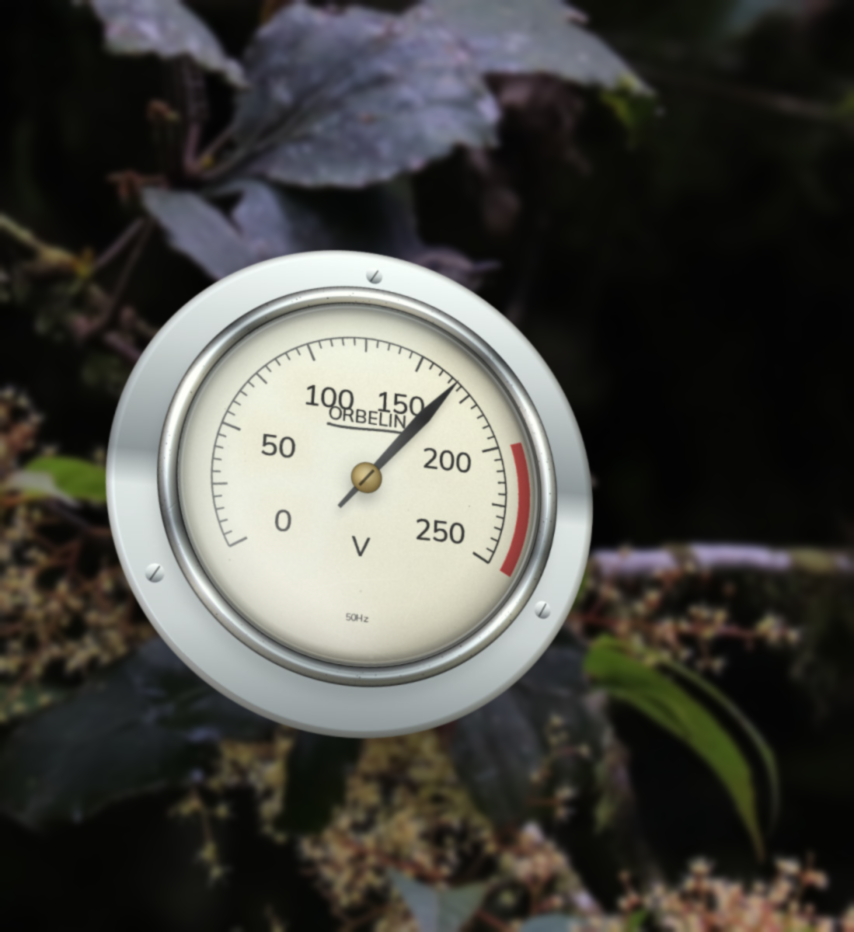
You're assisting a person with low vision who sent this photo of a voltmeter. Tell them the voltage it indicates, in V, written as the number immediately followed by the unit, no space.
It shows 167.5V
